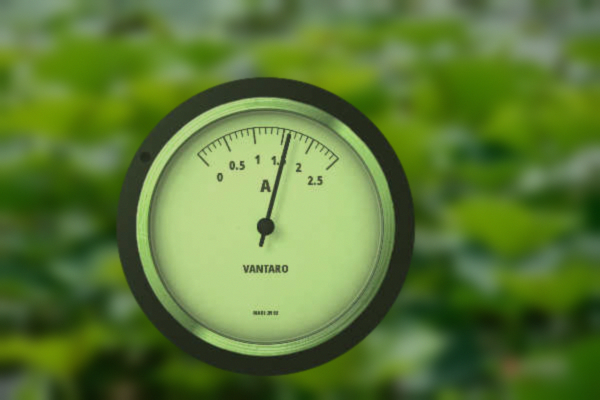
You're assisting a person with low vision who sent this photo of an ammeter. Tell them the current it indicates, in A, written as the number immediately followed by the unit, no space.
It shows 1.6A
